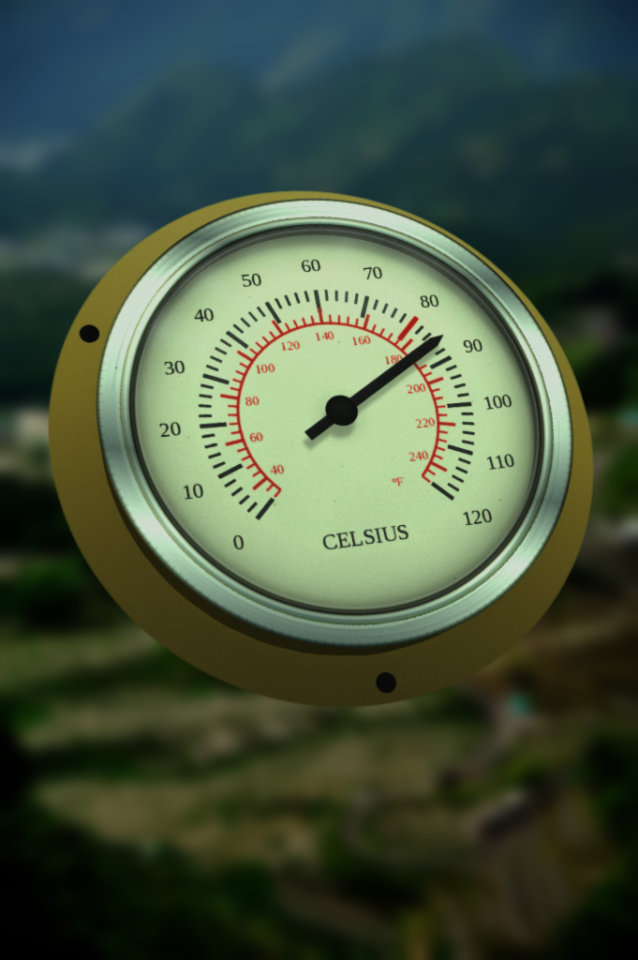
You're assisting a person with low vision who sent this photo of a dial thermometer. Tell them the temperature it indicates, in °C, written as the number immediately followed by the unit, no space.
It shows 86°C
